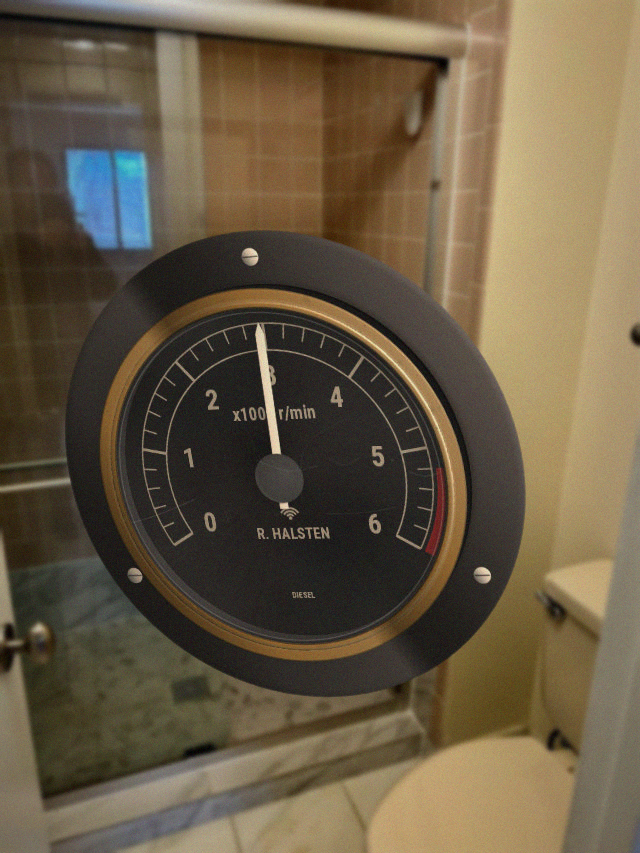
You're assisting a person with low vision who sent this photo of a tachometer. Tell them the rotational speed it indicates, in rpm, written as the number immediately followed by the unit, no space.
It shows 3000rpm
